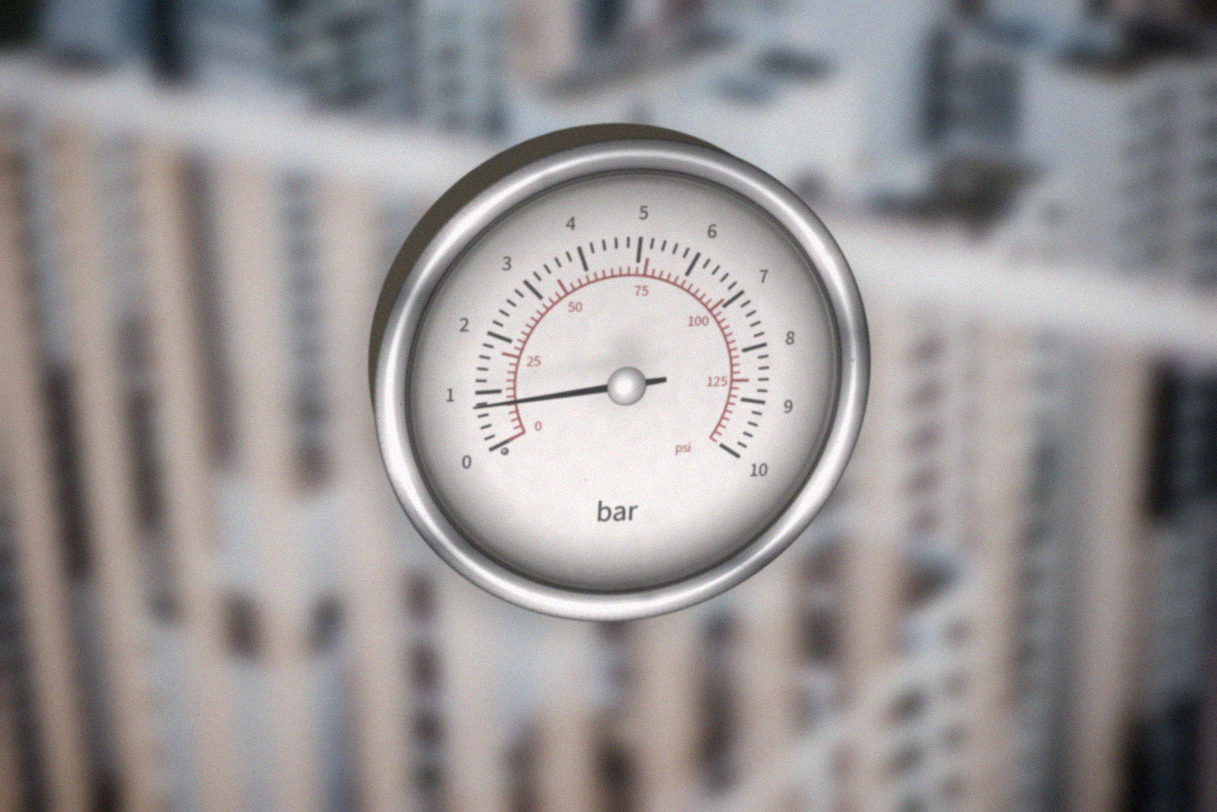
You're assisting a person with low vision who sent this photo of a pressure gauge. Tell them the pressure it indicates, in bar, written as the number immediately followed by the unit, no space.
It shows 0.8bar
